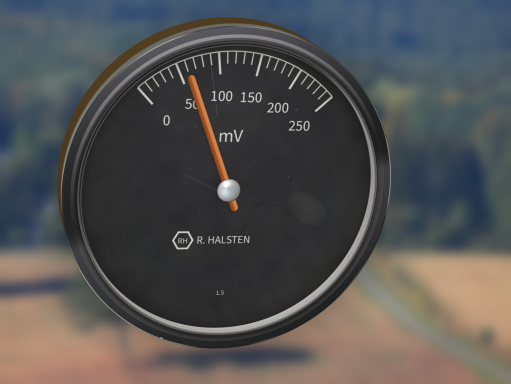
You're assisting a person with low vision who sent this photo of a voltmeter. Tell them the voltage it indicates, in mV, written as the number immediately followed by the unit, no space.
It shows 60mV
